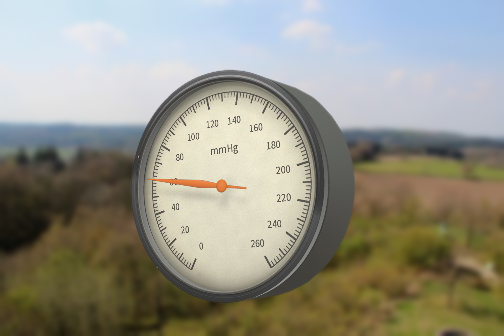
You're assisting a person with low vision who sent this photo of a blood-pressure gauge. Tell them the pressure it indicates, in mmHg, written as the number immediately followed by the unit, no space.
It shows 60mmHg
